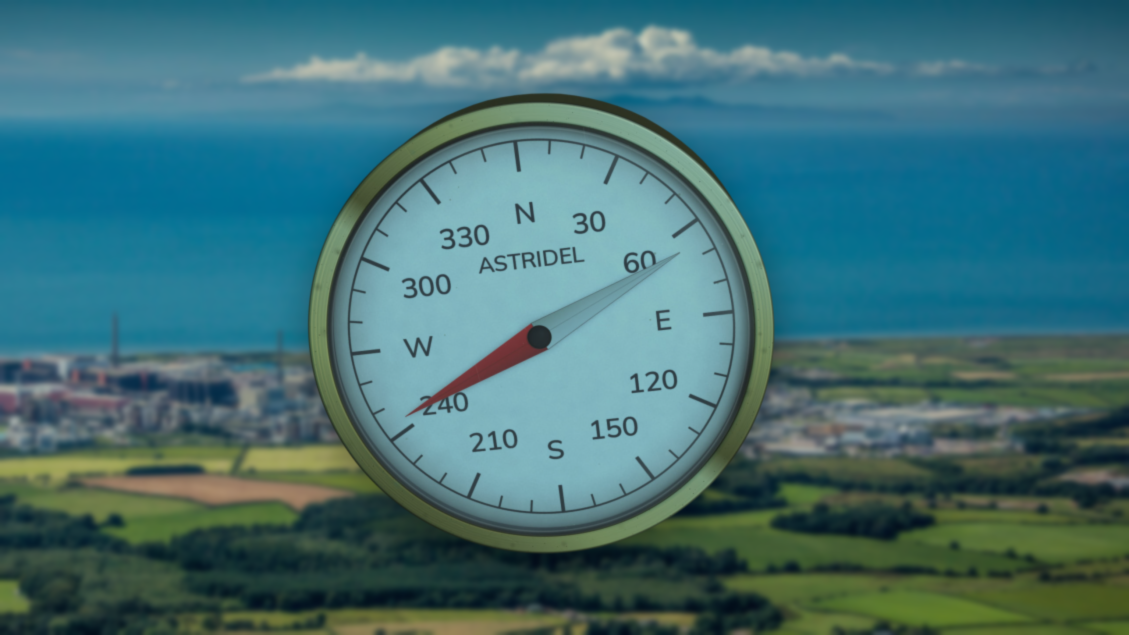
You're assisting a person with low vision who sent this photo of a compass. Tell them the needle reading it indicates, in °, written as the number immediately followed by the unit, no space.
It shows 245°
